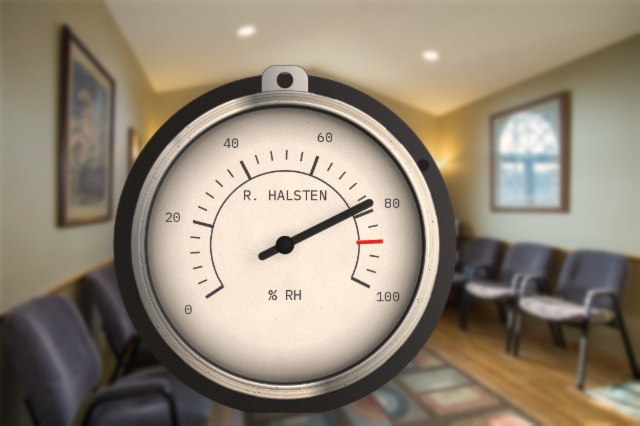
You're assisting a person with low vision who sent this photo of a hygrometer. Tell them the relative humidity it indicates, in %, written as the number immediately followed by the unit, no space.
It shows 78%
